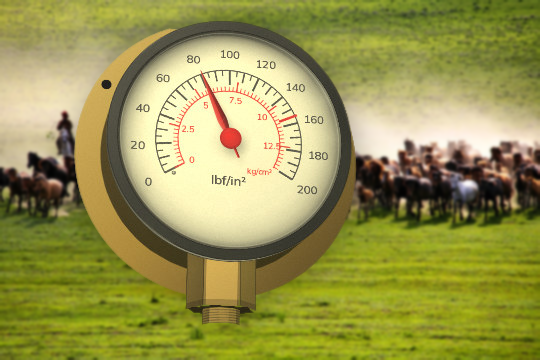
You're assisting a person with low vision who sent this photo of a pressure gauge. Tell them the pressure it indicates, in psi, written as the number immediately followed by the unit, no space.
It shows 80psi
